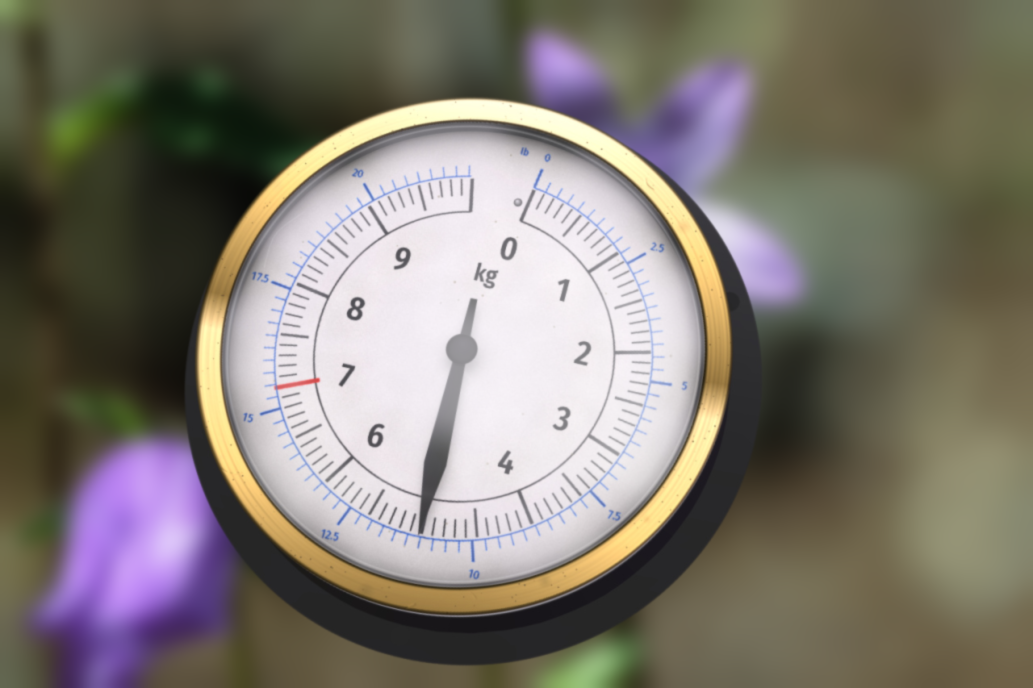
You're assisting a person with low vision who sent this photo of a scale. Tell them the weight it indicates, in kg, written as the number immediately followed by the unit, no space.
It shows 5kg
